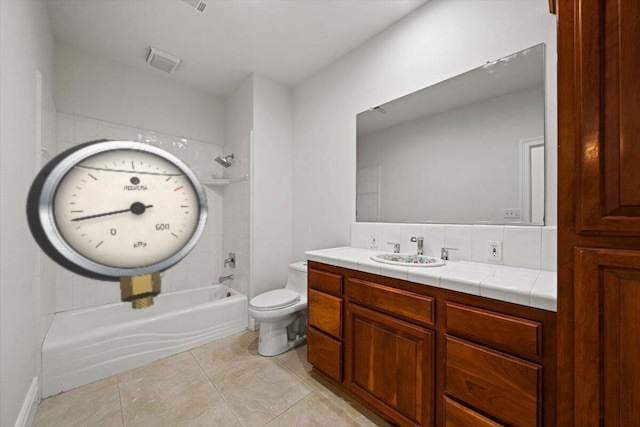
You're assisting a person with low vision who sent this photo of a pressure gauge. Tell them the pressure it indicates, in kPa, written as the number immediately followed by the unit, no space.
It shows 80kPa
